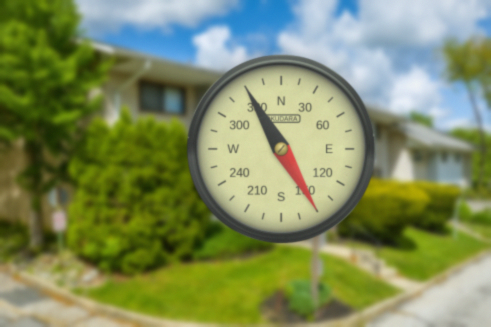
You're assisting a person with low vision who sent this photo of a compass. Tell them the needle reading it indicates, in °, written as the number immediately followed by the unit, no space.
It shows 150°
